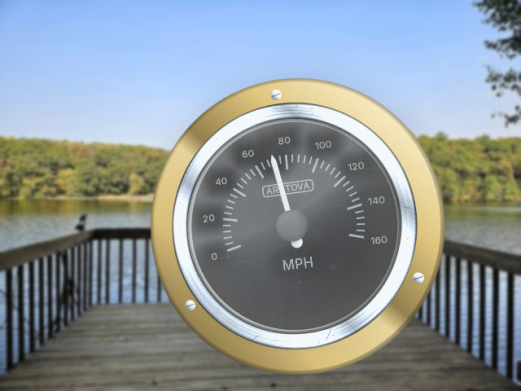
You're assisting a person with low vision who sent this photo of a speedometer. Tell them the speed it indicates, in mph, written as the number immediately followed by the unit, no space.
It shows 72mph
